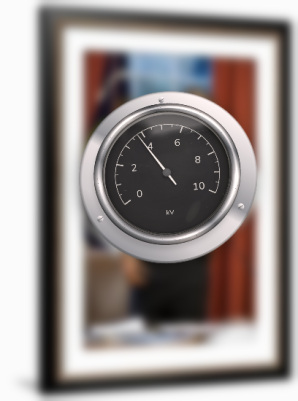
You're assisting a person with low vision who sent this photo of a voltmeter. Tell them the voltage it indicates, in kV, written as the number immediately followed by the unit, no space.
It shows 3.75kV
